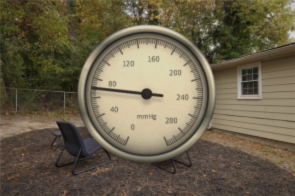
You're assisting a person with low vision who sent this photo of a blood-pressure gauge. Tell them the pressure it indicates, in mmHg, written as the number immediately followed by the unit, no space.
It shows 70mmHg
